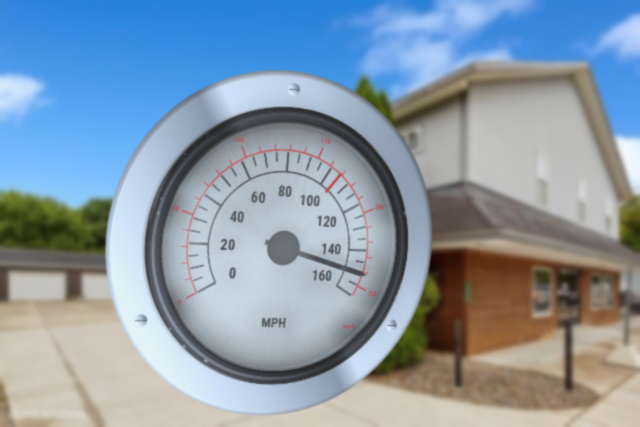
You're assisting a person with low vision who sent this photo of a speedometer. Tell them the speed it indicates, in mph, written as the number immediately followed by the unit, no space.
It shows 150mph
